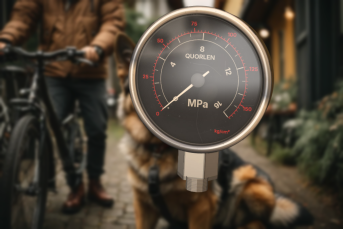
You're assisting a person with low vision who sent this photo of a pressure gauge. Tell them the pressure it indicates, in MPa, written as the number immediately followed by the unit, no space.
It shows 0MPa
